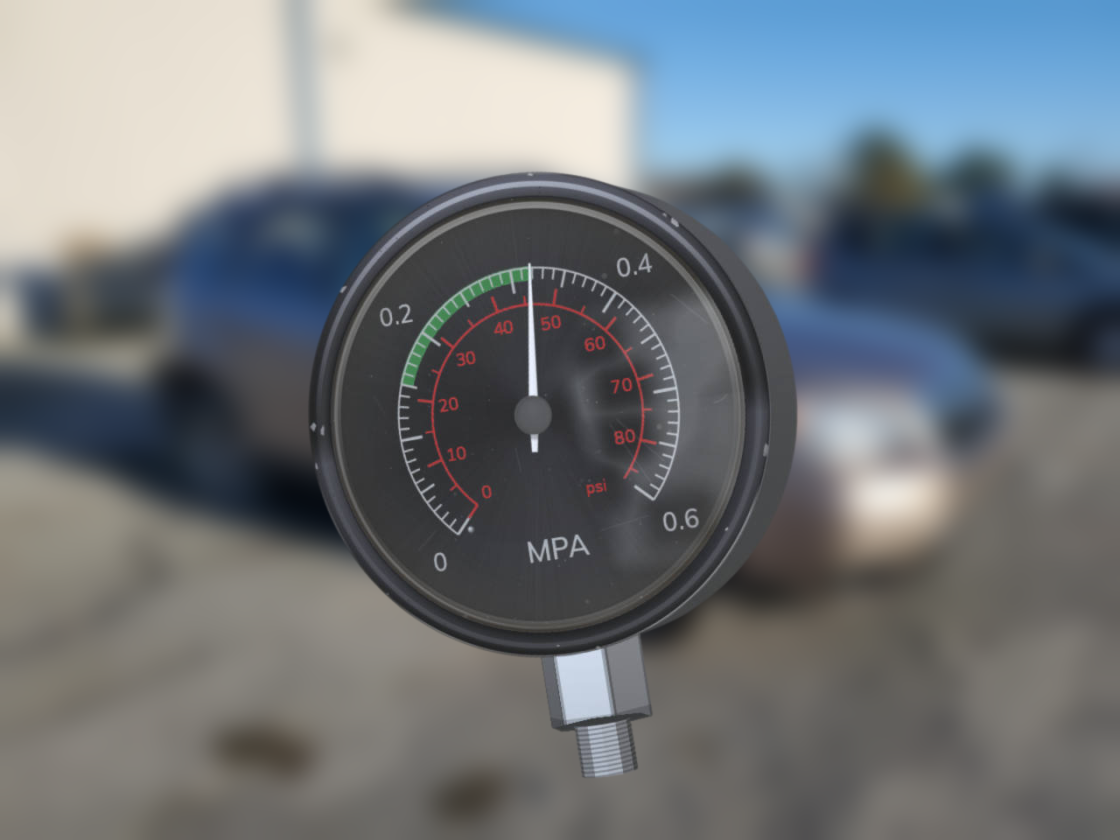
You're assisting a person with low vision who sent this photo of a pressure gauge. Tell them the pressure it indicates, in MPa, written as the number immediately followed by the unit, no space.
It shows 0.32MPa
